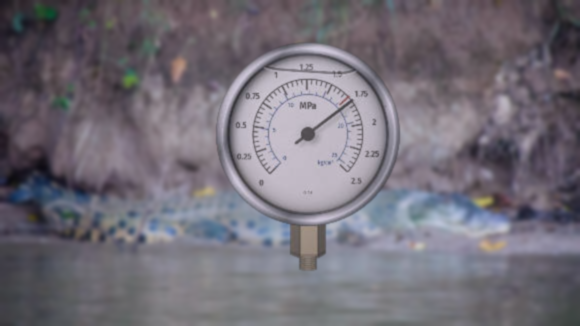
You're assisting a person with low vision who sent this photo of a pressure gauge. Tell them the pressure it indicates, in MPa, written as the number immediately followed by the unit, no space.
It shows 1.75MPa
